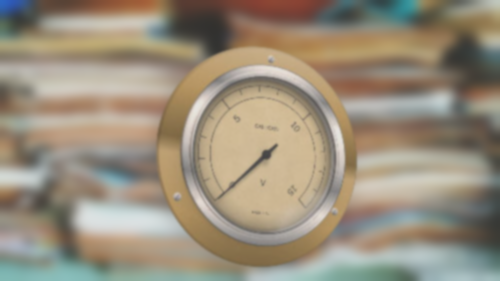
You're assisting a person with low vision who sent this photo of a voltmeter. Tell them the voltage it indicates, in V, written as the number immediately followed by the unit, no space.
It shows 0V
